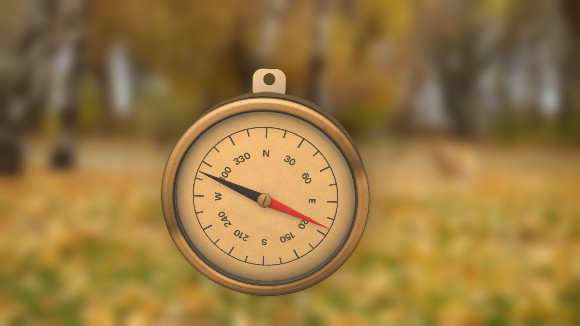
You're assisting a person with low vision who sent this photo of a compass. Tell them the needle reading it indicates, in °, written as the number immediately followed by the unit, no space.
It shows 112.5°
